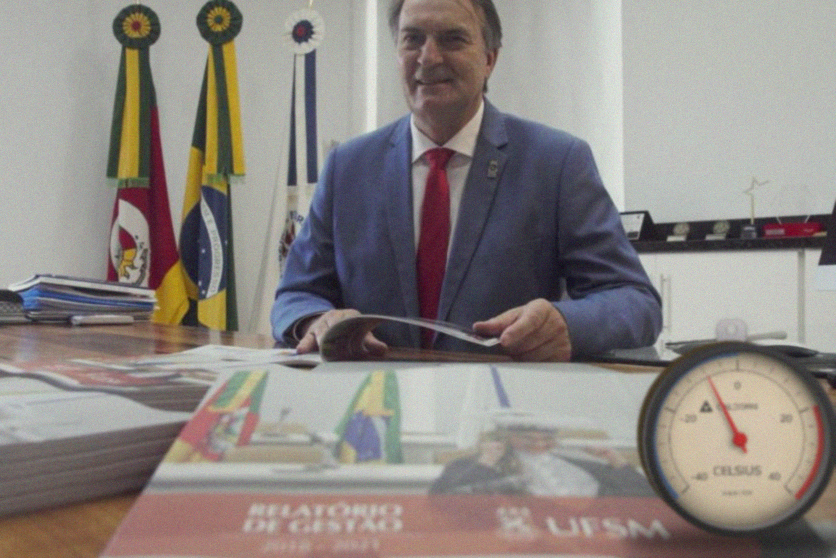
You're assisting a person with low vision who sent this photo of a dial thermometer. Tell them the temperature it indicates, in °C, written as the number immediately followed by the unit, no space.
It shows -8°C
